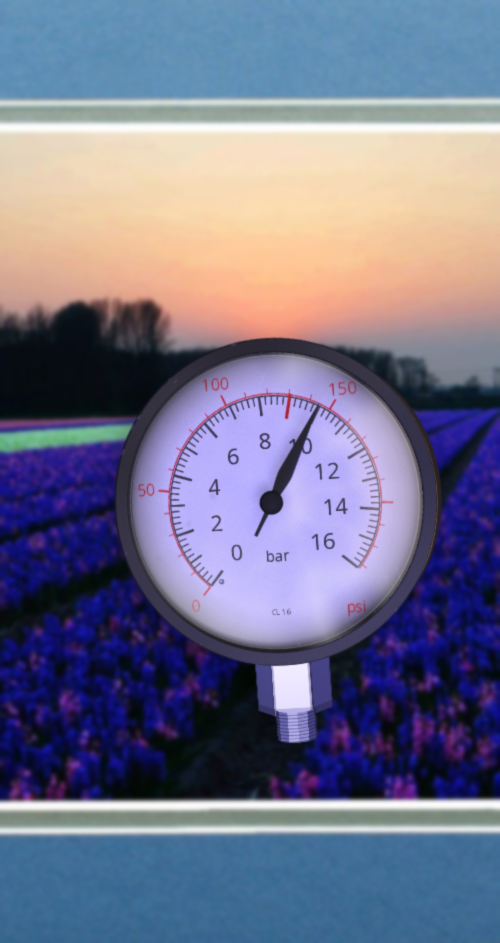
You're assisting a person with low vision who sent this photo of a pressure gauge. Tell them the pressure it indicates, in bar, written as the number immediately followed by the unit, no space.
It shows 10bar
